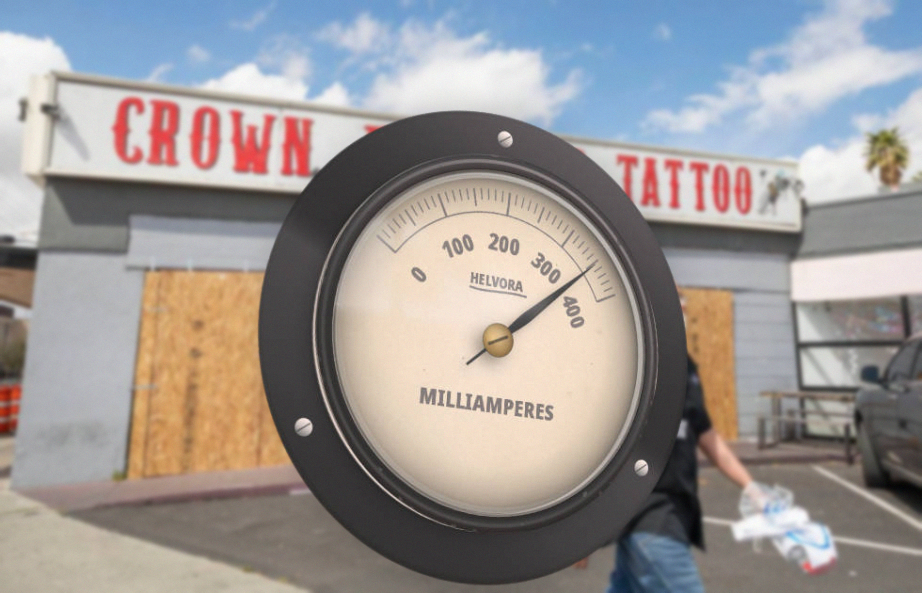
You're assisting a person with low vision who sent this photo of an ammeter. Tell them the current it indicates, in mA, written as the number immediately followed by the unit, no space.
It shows 350mA
